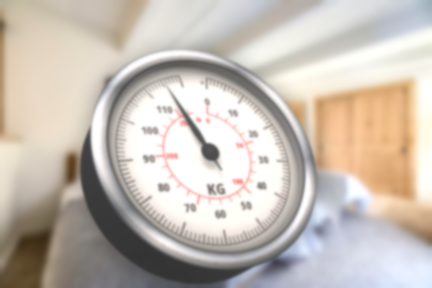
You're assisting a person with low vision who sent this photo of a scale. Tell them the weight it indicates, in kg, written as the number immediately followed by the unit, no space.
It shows 115kg
